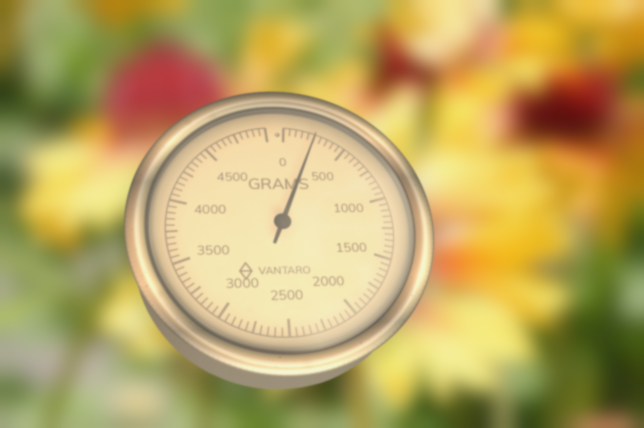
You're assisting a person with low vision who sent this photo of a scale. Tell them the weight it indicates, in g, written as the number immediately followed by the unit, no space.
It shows 250g
